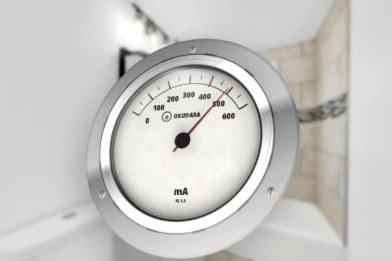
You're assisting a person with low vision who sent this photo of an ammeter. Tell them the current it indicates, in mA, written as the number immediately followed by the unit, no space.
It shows 500mA
